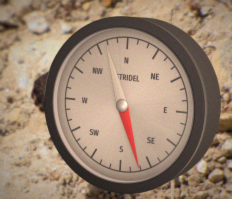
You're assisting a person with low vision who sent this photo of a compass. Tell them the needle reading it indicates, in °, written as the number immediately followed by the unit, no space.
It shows 160°
